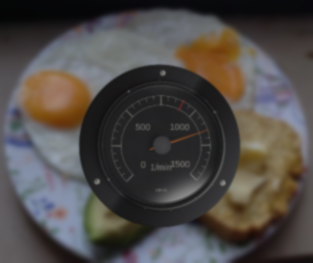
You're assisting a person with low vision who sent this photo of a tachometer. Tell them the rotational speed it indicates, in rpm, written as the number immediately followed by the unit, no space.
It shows 1150rpm
